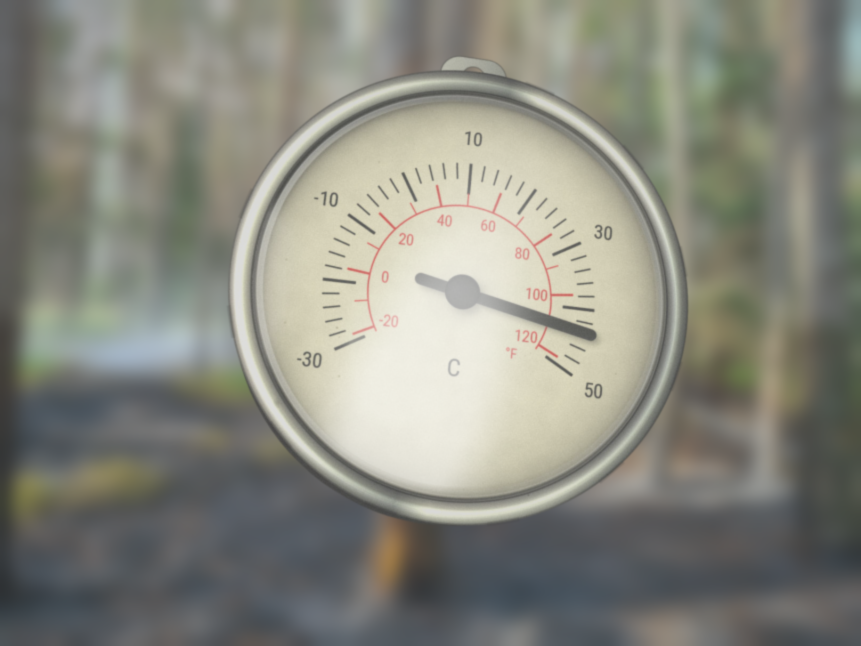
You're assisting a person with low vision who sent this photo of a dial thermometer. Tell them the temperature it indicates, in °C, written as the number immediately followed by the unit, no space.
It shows 44°C
